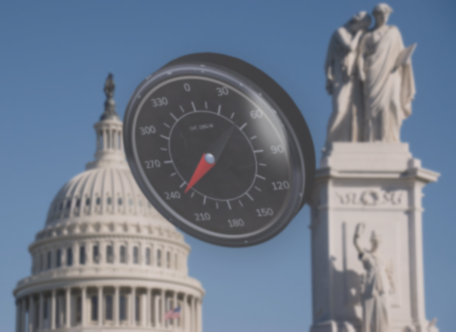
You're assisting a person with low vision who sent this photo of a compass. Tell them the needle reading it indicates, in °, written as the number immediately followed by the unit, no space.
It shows 232.5°
